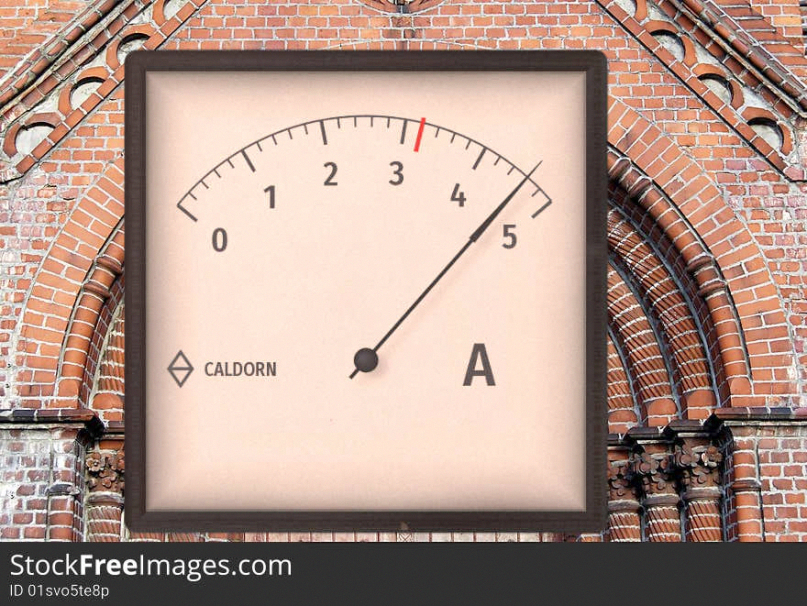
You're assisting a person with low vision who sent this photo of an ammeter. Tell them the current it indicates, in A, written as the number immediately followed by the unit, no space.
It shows 4.6A
